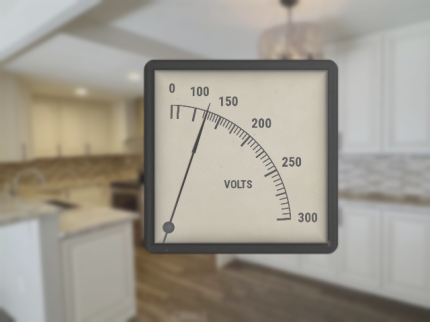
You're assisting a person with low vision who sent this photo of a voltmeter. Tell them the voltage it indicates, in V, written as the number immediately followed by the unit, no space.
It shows 125V
